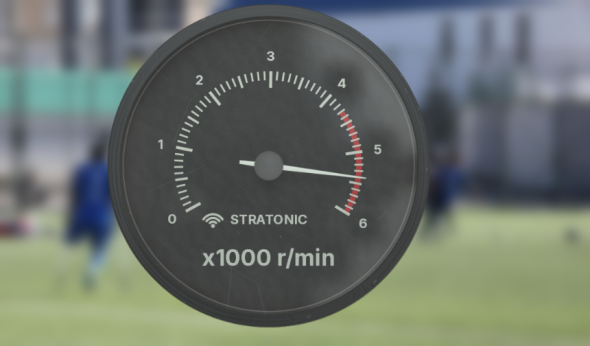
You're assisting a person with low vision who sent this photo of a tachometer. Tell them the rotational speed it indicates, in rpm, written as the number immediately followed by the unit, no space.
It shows 5400rpm
